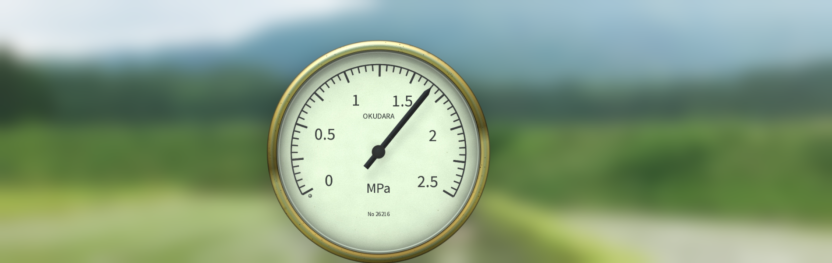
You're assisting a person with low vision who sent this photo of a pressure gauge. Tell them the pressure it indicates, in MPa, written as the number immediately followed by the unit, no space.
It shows 1.65MPa
